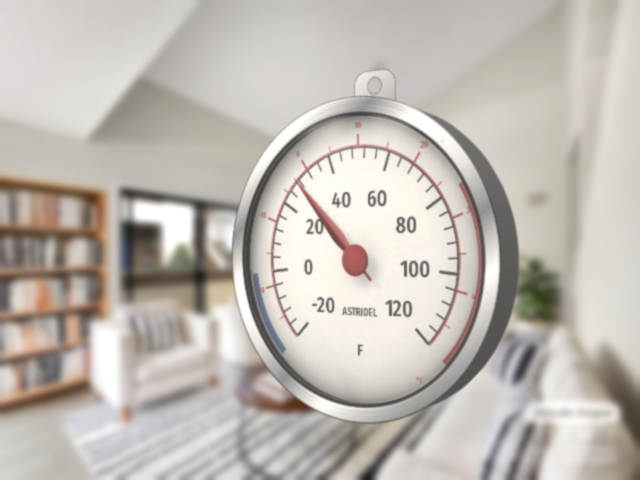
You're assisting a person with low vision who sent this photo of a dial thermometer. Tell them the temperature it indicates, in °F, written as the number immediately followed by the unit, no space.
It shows 28°F
